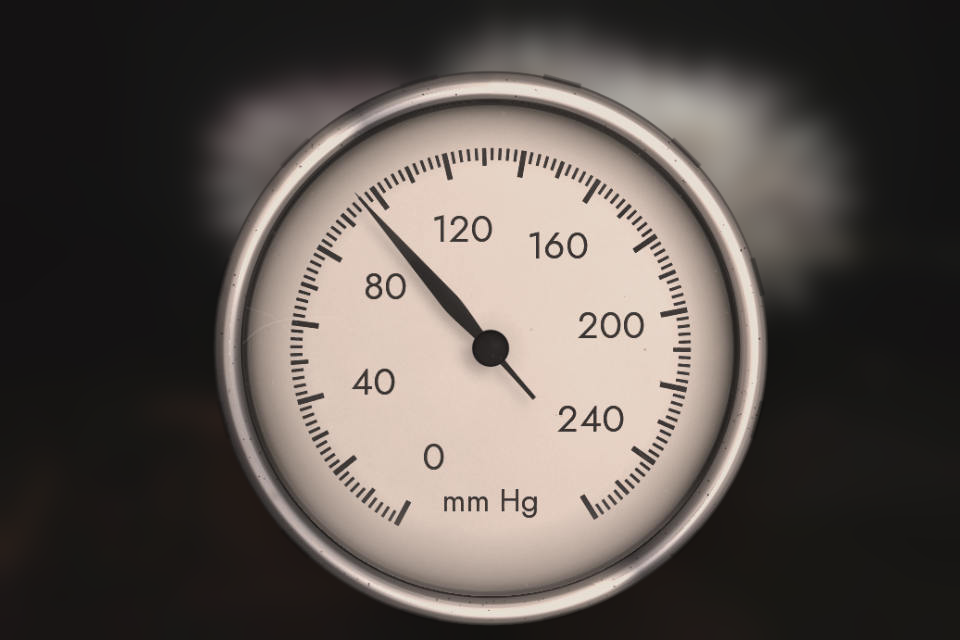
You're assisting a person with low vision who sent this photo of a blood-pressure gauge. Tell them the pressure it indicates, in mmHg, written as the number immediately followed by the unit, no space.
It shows 96mmHg
